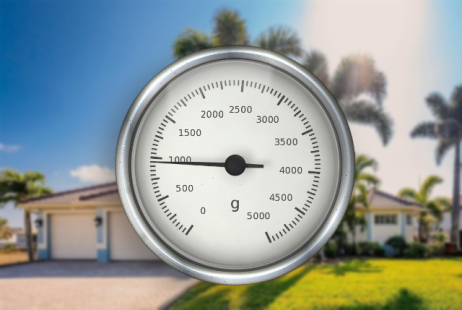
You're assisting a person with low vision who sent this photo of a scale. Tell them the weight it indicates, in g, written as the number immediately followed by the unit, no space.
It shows 950g
